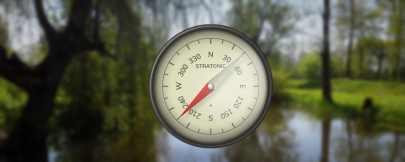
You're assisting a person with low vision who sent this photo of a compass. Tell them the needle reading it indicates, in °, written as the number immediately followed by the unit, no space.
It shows 225°
